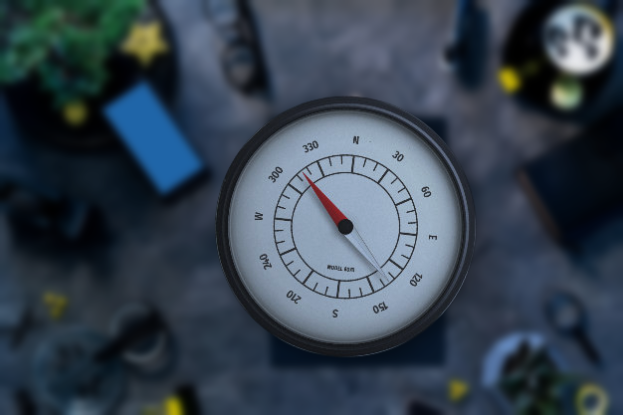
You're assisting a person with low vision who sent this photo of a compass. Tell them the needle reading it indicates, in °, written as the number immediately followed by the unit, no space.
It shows 315°
